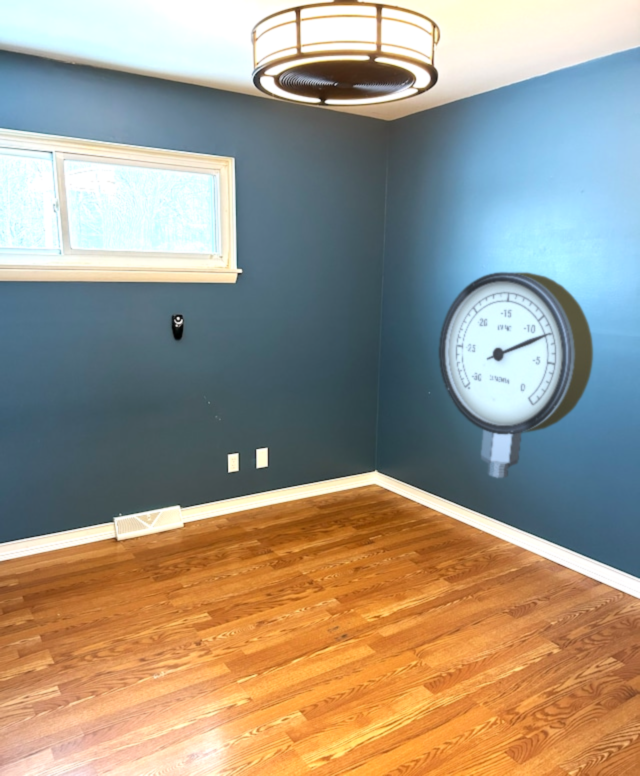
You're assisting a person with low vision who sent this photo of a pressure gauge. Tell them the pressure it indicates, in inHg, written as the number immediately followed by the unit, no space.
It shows -8inHg
